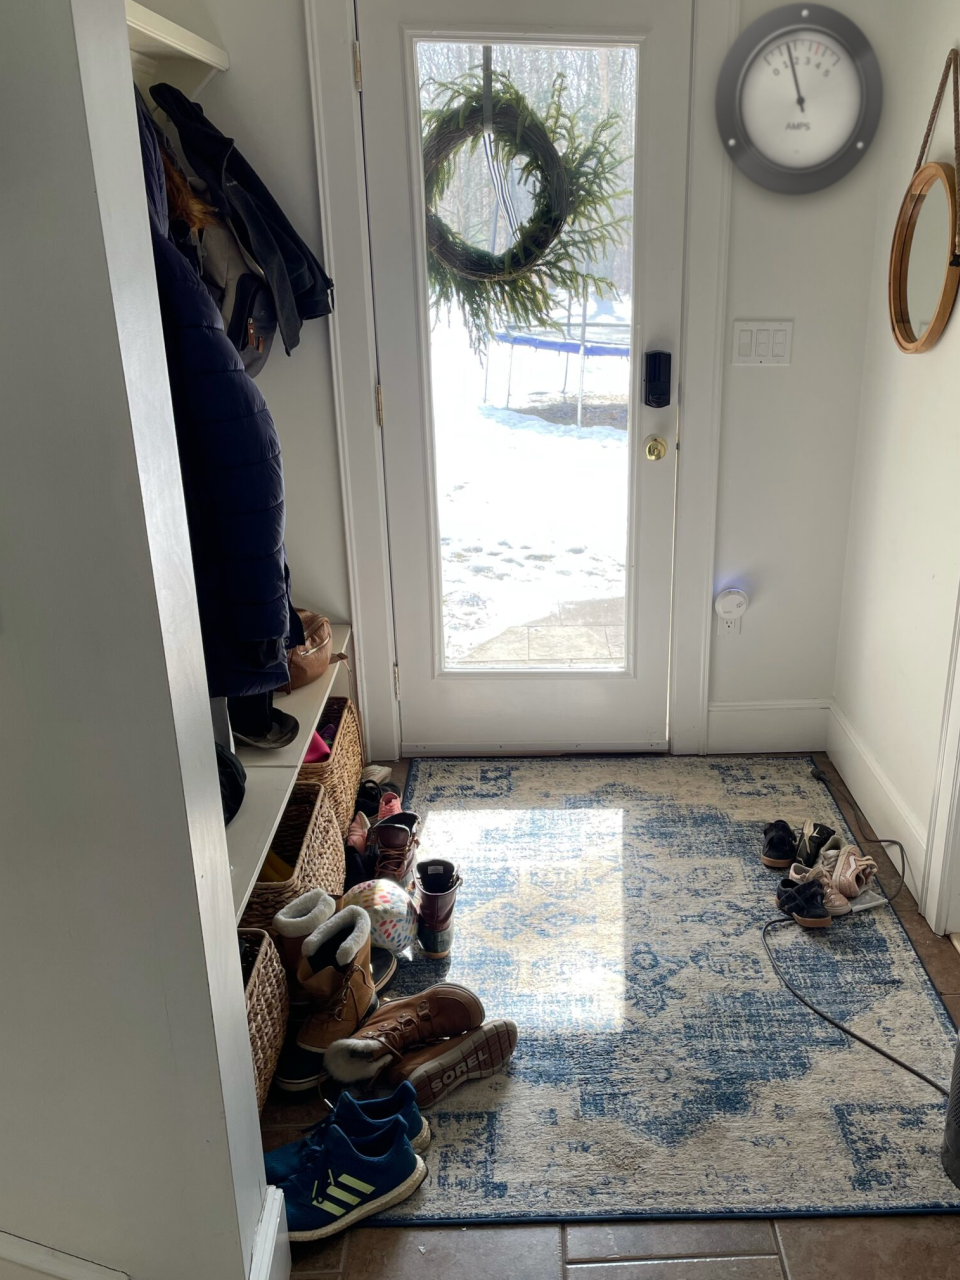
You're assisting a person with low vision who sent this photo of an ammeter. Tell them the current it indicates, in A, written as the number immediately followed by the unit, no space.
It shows 1.5A
